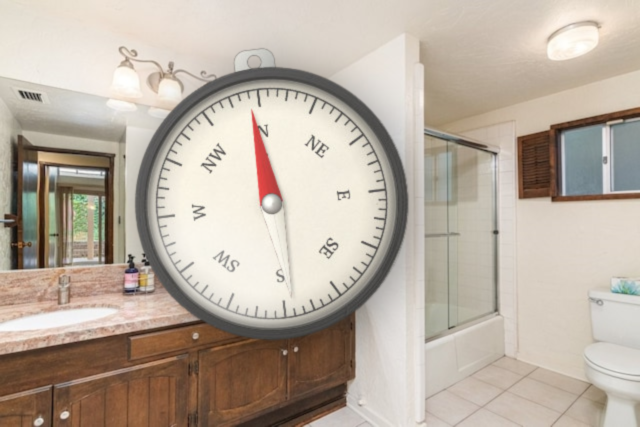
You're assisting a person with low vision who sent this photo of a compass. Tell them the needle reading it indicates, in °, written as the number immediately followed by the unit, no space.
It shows 355°
